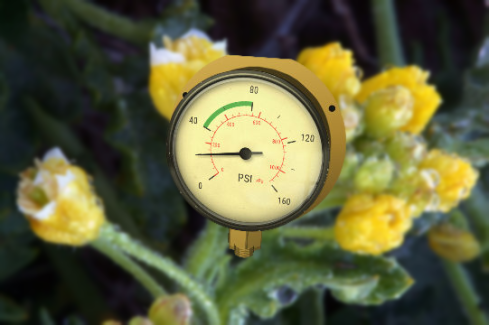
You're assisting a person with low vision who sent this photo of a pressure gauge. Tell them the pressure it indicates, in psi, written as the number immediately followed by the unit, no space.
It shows 20psi
